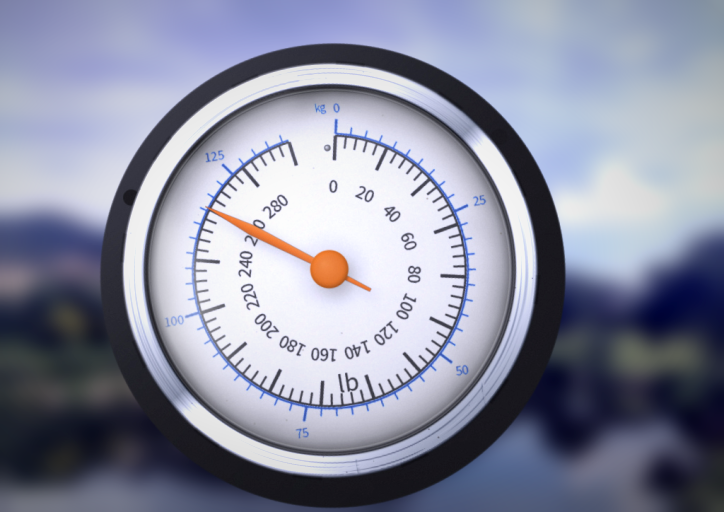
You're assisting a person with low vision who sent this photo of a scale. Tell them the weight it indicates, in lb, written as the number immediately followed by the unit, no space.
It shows 260lb
